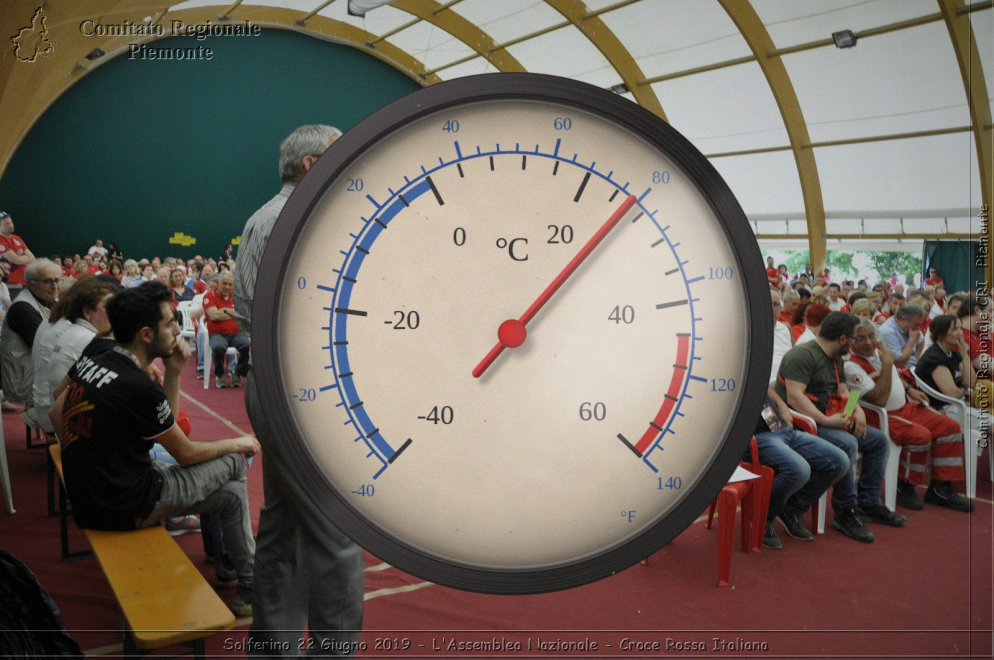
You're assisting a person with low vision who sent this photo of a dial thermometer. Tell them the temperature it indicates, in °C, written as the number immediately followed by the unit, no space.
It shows 26°C
